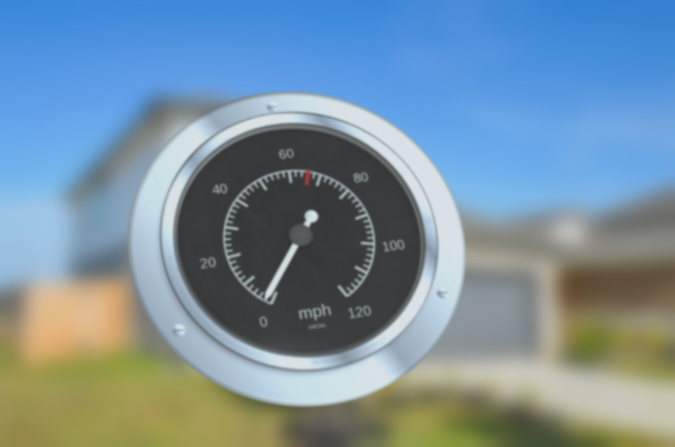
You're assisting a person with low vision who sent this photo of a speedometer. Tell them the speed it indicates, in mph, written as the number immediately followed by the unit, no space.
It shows 2mph
